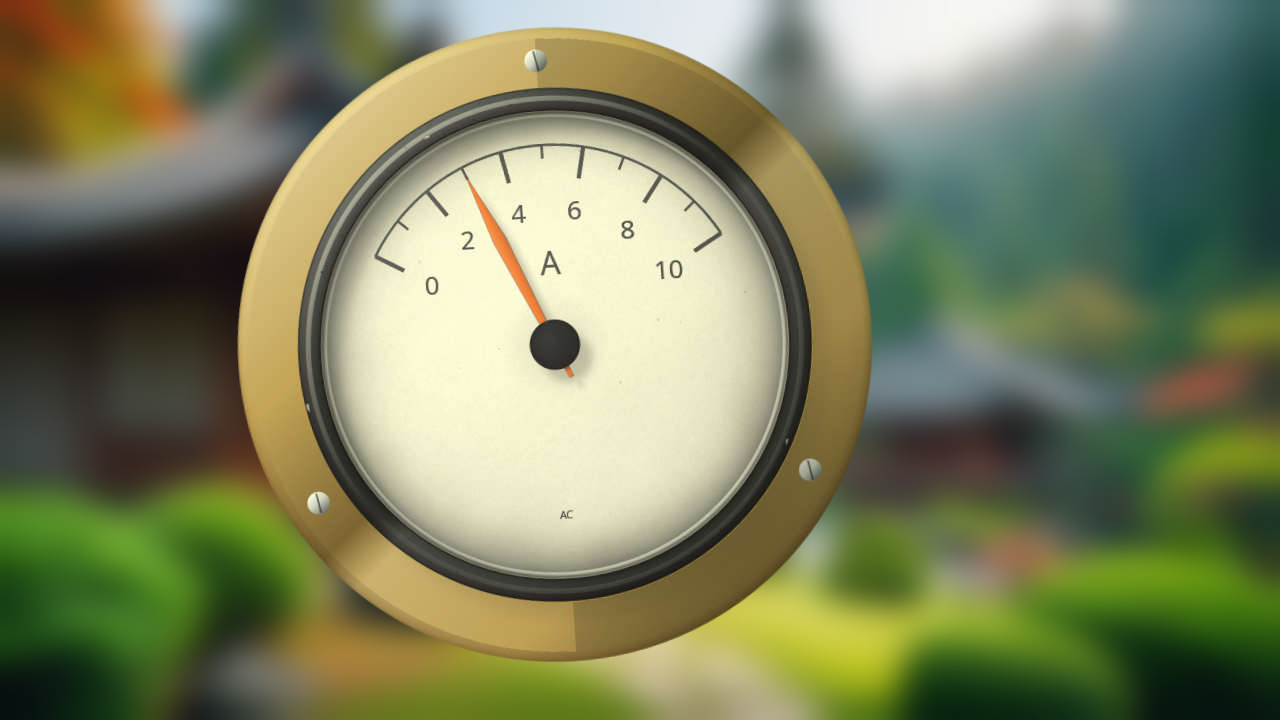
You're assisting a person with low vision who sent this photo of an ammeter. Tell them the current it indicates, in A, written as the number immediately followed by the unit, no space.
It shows 3A
